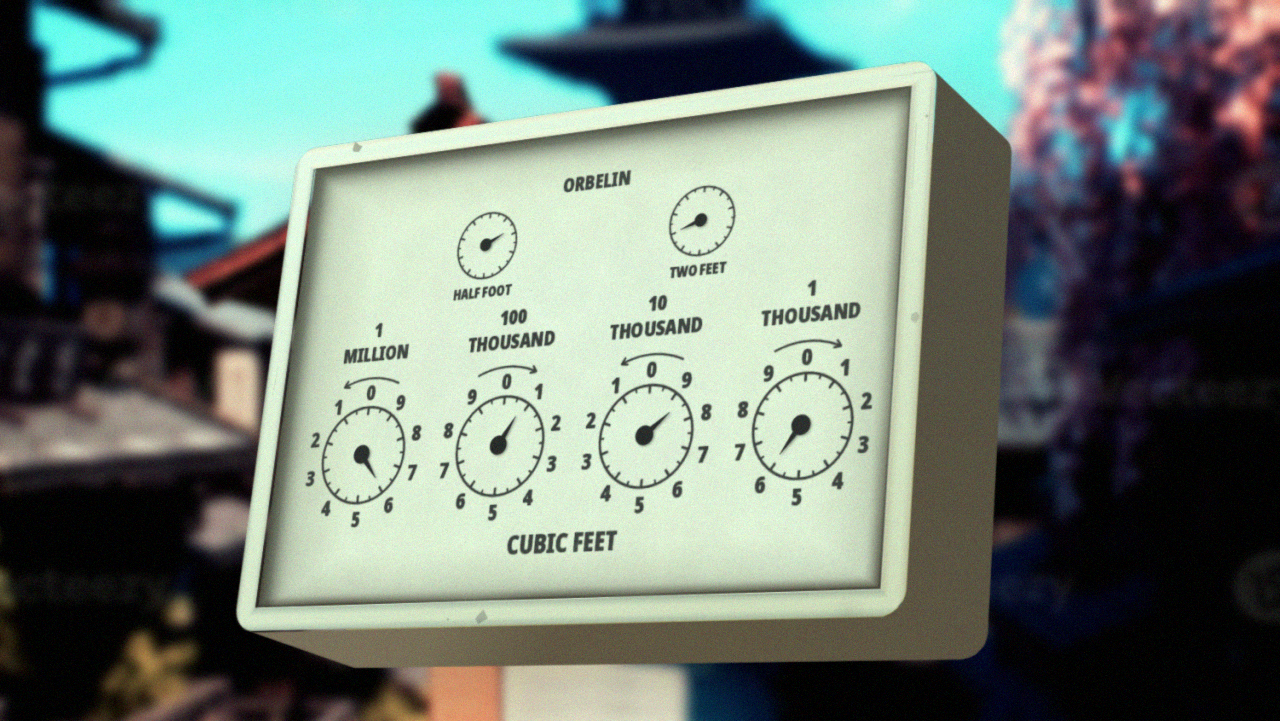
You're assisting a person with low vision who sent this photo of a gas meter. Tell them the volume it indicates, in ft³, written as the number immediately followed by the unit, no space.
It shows 608600ft³
